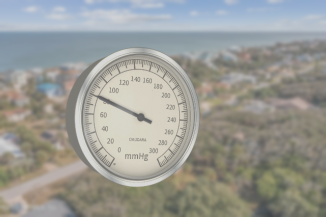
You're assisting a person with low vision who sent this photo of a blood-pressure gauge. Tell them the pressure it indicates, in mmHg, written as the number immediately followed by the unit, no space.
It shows 80mmHg
